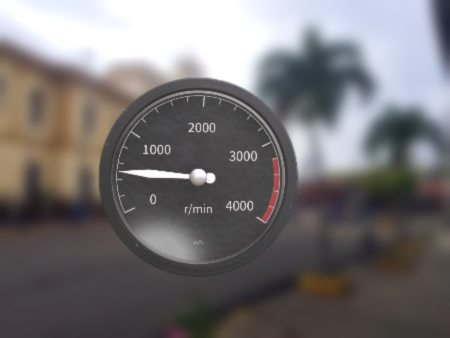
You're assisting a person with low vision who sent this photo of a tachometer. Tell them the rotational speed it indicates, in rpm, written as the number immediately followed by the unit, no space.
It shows 500rpm
